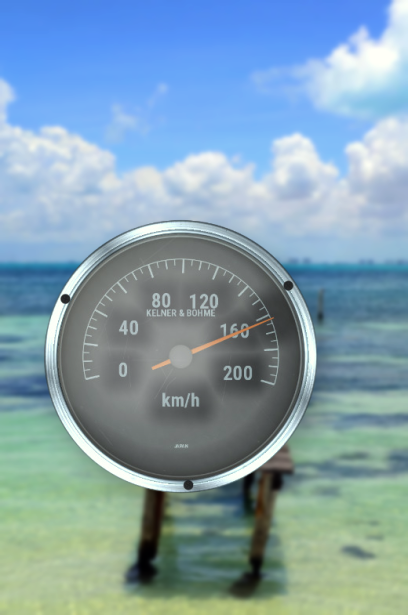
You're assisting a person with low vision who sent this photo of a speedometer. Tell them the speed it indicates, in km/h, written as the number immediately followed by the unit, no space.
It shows 162.5km/h
